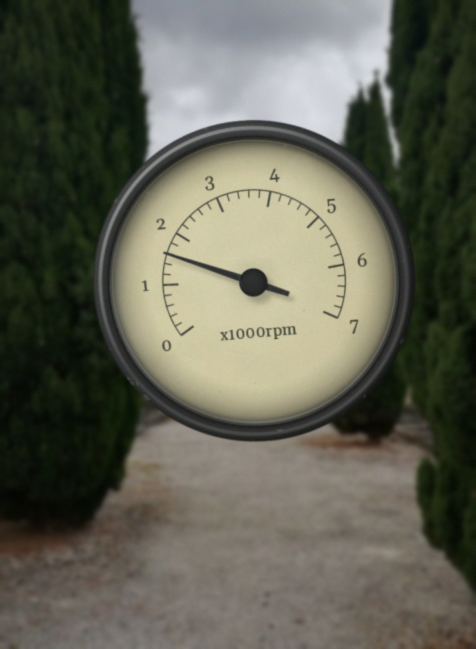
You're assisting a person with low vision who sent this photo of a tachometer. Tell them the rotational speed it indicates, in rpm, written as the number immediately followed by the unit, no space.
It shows 1600rpm
